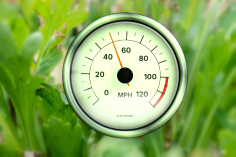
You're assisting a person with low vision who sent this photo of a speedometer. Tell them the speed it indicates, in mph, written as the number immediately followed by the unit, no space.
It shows 50mph
